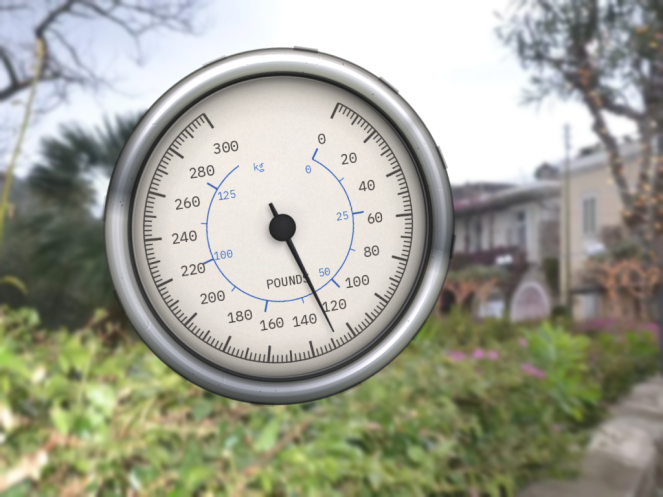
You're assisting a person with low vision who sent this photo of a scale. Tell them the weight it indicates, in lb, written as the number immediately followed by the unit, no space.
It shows 128lb
